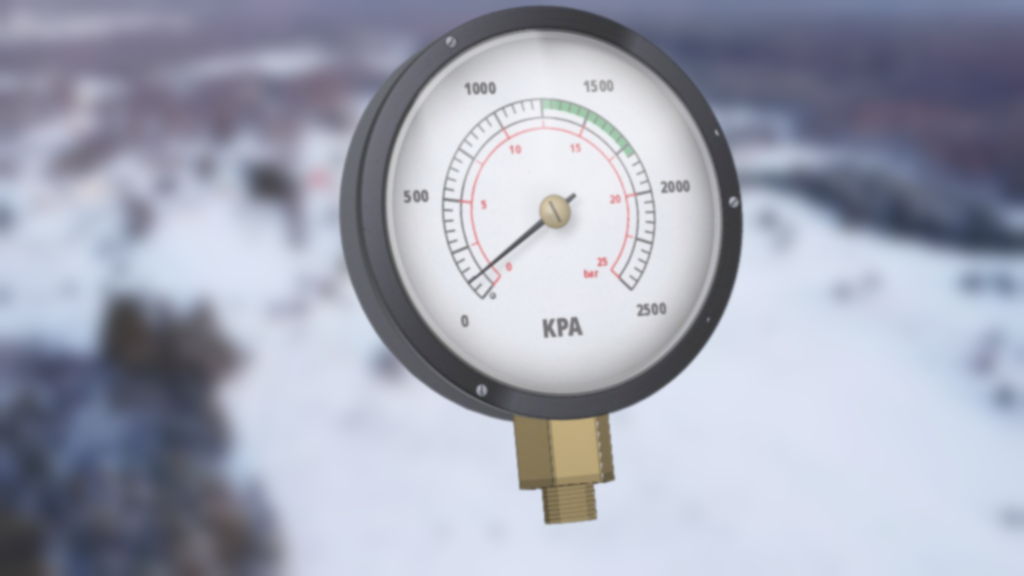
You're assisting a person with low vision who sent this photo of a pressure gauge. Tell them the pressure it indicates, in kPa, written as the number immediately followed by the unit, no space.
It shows 100kPa
